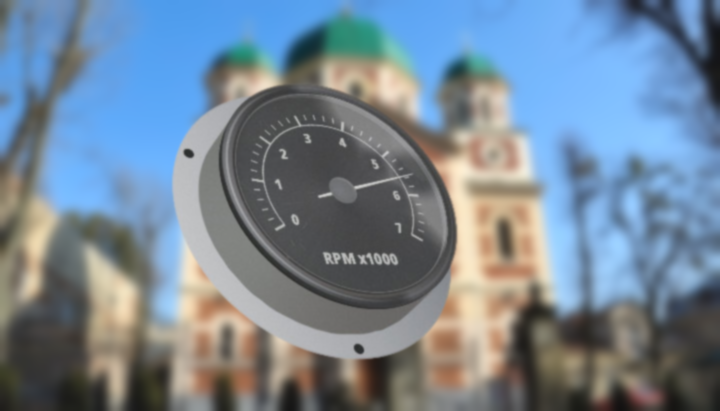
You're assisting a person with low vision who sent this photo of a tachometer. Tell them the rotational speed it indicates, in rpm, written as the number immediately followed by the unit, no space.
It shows 5600rpm
